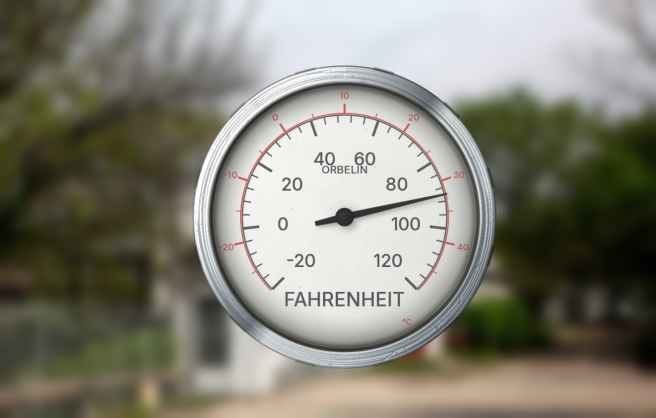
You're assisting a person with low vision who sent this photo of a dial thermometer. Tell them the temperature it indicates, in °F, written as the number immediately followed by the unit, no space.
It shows 90°F
